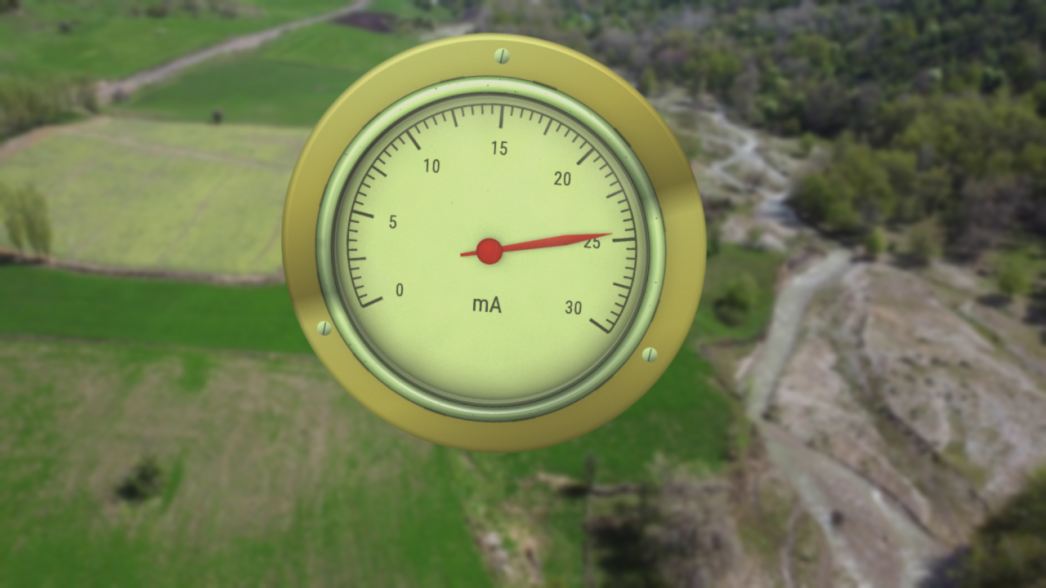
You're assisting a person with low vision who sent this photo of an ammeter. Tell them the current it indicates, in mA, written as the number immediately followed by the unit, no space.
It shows 24.5mA
